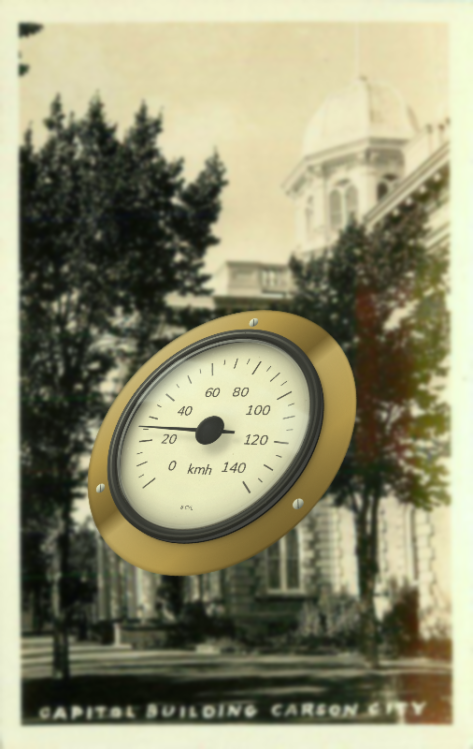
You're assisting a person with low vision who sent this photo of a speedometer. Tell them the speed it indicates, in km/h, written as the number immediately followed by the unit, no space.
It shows 25km/h
